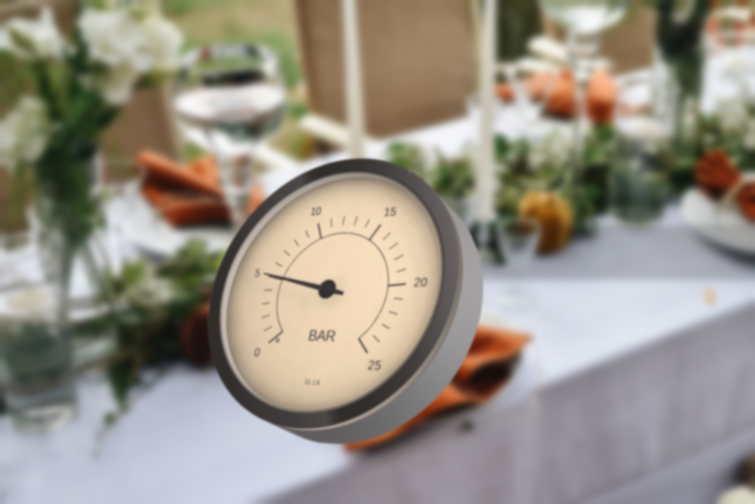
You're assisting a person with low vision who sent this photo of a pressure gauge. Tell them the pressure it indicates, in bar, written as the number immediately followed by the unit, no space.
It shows 5bar
